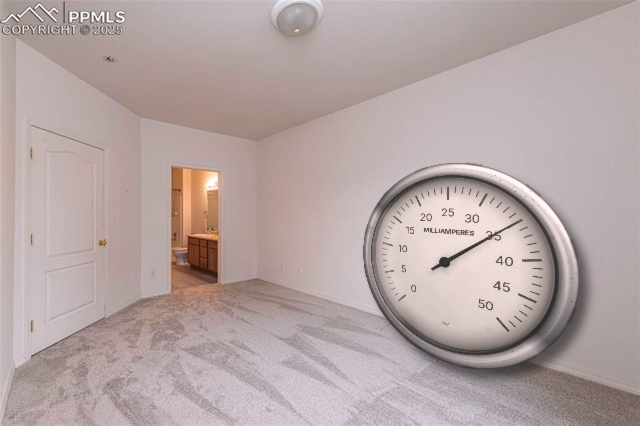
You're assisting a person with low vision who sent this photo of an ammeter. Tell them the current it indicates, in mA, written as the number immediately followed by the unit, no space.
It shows 35mA
